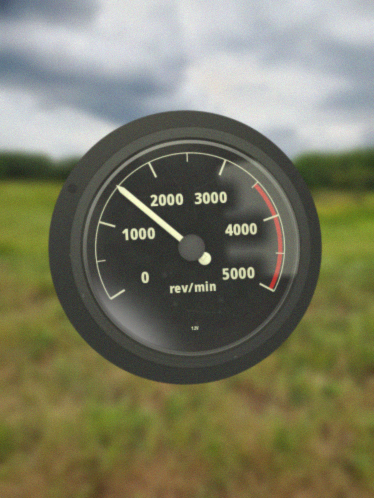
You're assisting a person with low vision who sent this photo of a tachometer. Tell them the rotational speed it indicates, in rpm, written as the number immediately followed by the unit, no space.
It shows 1500rpm
